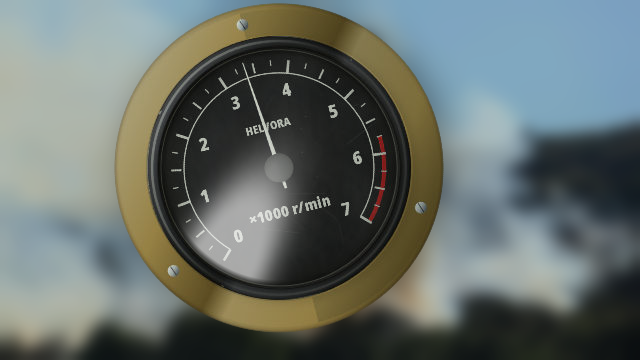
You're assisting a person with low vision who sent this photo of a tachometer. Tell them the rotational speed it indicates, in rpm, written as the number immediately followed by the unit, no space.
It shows 3375rpm
